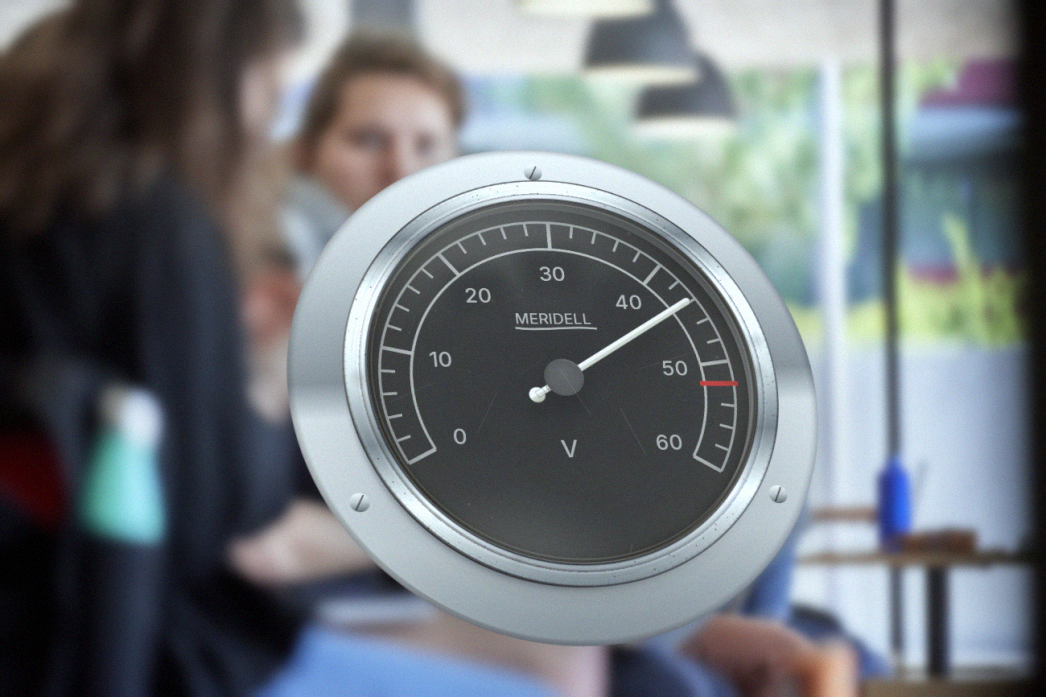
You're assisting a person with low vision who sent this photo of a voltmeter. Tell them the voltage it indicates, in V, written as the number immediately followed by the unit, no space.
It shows 44V
